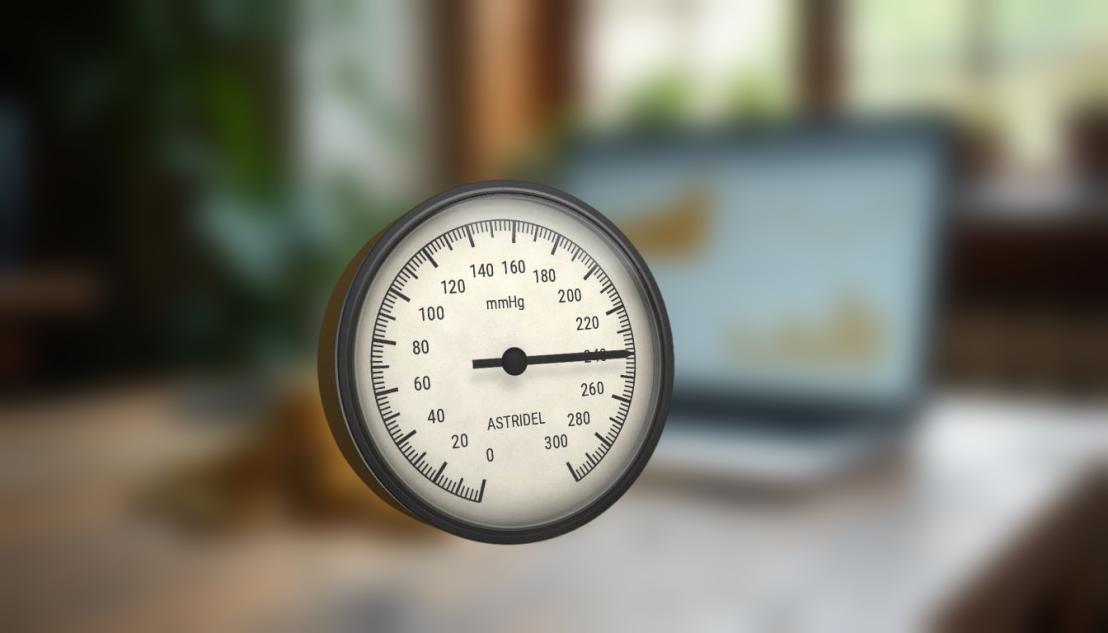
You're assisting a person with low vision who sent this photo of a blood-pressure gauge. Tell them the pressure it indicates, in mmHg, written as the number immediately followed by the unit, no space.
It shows 240mmHg
